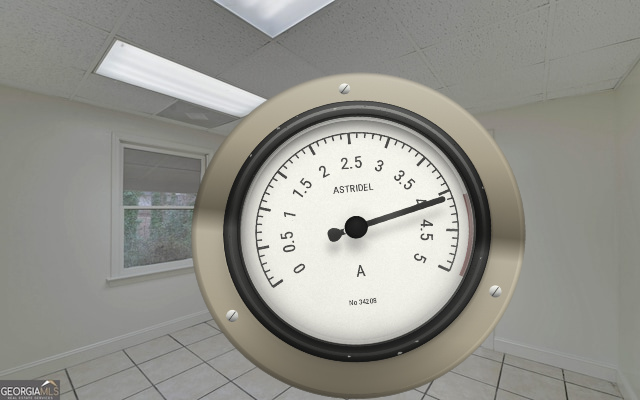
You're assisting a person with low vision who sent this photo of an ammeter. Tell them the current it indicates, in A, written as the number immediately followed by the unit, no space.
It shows 4.1A
